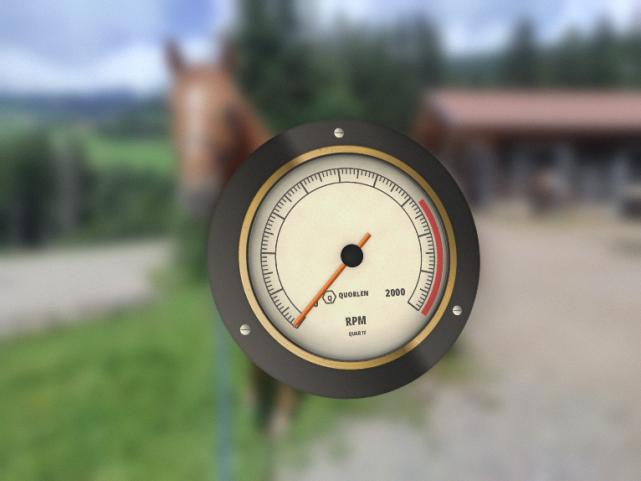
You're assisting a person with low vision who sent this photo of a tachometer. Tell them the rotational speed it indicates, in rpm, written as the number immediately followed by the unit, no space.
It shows 20rpm
